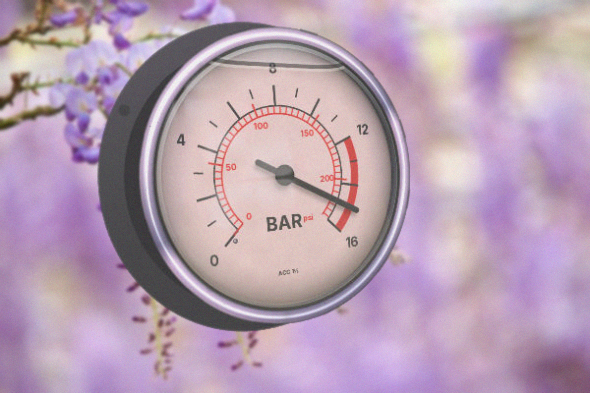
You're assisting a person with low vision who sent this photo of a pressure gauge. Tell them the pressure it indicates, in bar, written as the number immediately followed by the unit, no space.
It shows 15bar
